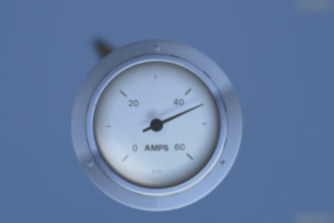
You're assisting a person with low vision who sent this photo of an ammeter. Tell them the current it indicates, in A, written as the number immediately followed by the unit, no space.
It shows 45A
